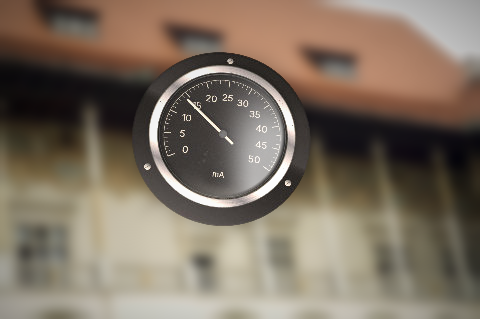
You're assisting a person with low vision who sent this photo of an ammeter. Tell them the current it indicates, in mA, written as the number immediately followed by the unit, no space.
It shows 14mA
